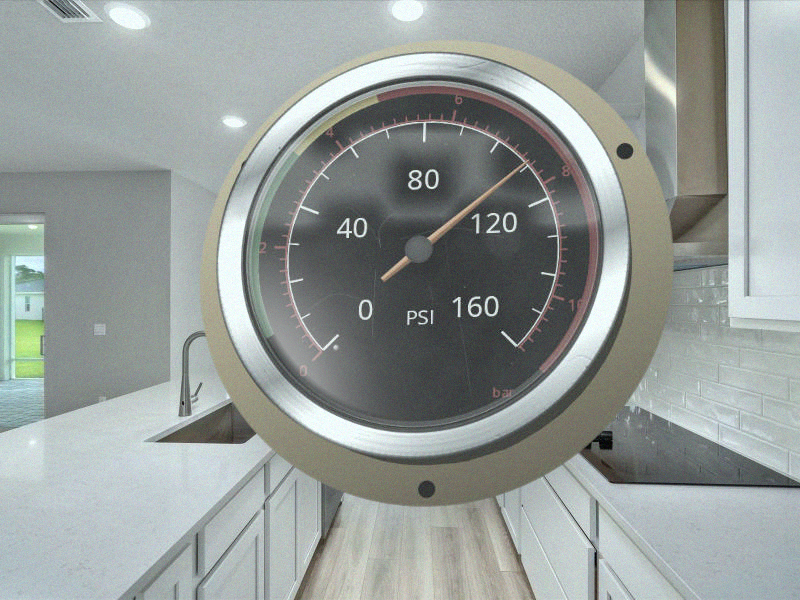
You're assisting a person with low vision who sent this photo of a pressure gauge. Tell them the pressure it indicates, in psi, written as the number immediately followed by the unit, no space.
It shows 110psi
